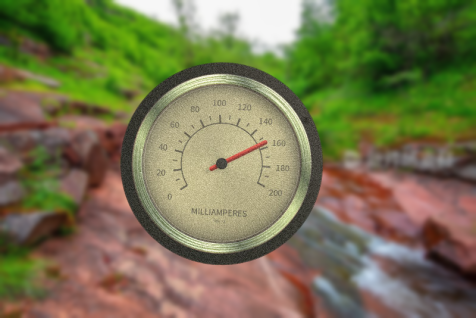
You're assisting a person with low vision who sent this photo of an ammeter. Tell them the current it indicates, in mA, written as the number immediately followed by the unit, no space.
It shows 155mA
